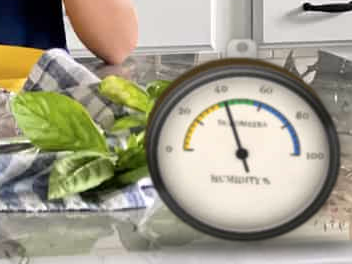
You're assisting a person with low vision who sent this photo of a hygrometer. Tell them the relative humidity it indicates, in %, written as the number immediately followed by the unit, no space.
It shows 40%
